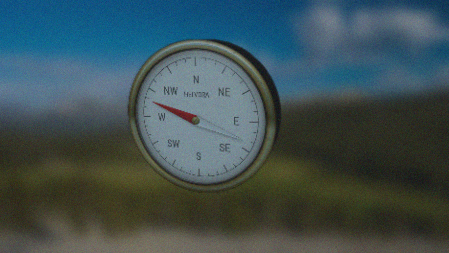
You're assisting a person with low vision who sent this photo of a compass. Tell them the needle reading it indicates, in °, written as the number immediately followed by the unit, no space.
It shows 290°
